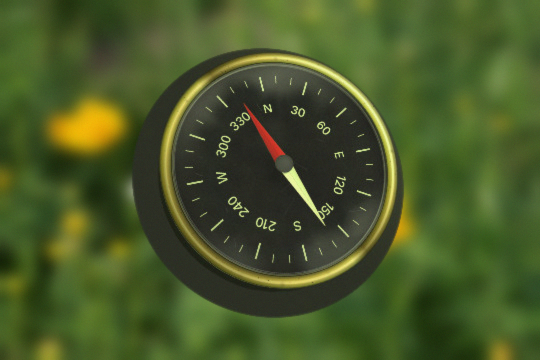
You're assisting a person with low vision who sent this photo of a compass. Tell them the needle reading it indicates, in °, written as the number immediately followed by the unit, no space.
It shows 340°
